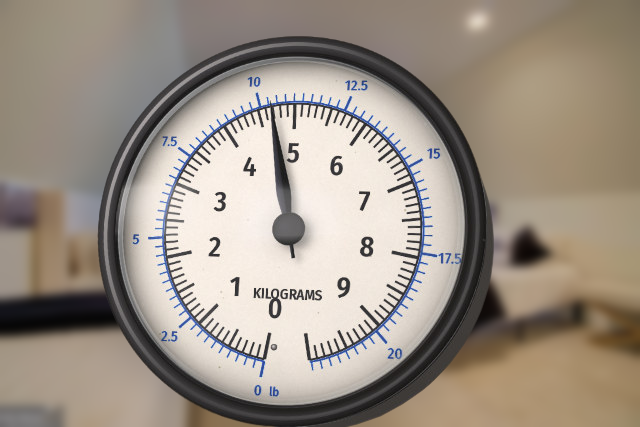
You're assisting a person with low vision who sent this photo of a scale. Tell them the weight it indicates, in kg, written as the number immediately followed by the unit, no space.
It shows 4.7kg
